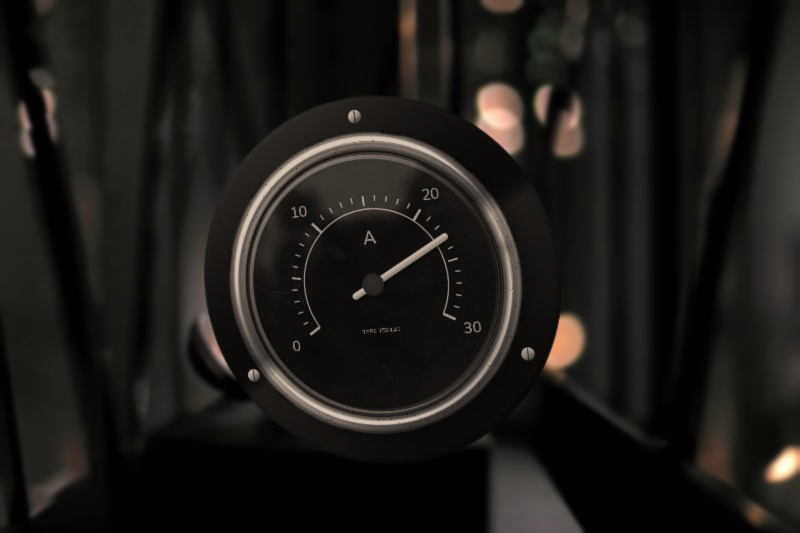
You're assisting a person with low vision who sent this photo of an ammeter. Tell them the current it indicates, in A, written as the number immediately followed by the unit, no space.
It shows 23A
